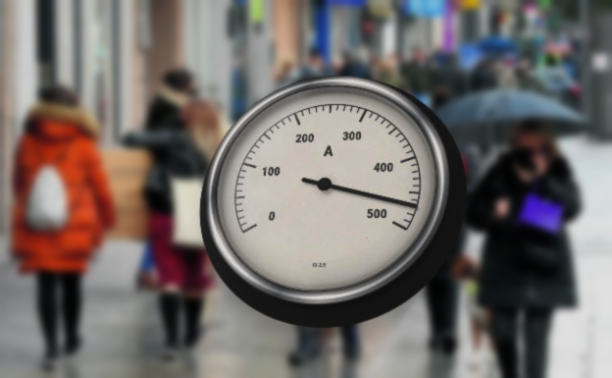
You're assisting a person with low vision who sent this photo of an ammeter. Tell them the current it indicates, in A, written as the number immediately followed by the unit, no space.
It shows 470A
